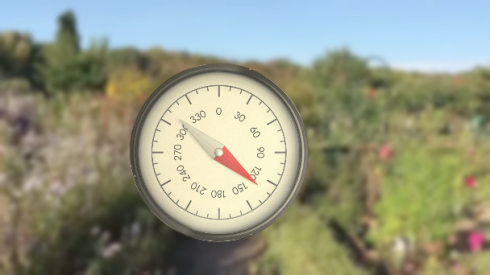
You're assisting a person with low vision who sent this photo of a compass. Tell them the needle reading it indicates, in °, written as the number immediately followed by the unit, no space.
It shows 130°
